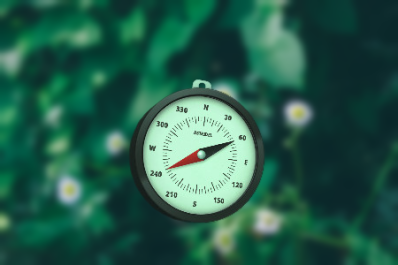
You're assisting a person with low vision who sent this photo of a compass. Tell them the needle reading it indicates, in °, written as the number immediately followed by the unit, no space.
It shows 240°
